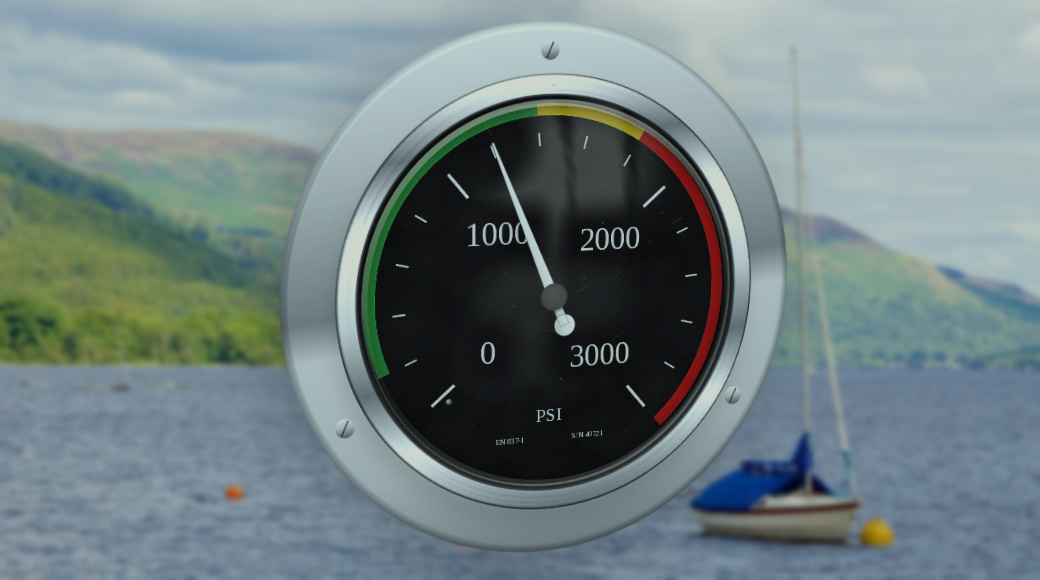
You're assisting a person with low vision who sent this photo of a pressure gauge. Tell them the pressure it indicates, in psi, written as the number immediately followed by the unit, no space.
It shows 1200psi
